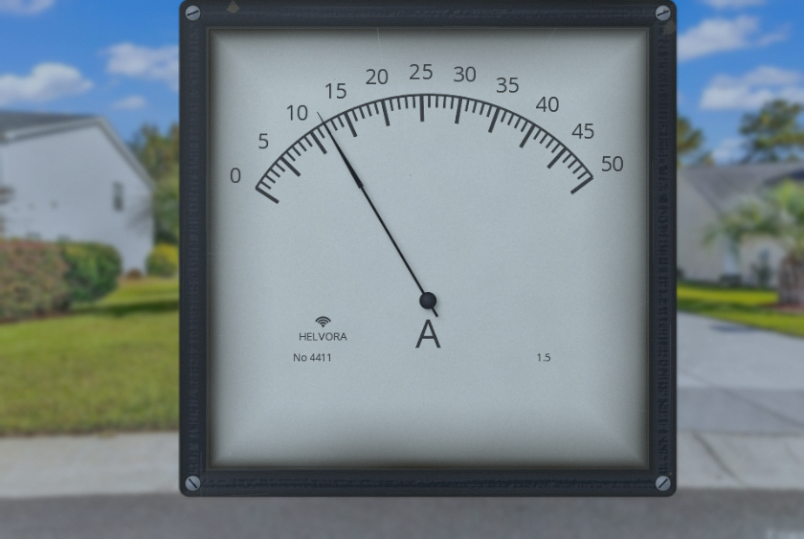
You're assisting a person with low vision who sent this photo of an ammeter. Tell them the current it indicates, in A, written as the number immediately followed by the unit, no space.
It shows 12A
